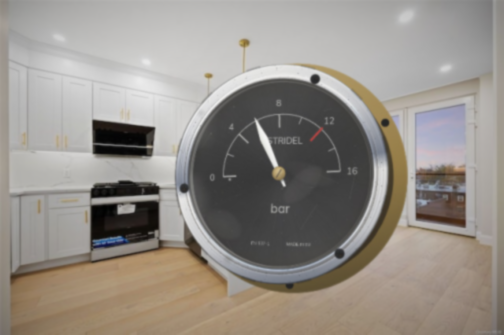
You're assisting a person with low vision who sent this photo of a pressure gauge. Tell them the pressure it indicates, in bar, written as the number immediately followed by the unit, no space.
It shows 6bar
